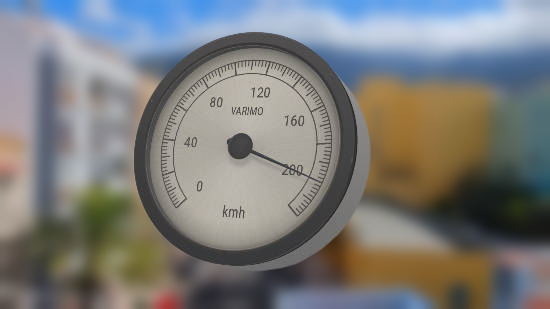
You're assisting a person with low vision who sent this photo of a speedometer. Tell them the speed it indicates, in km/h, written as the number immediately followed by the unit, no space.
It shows 200km/h
